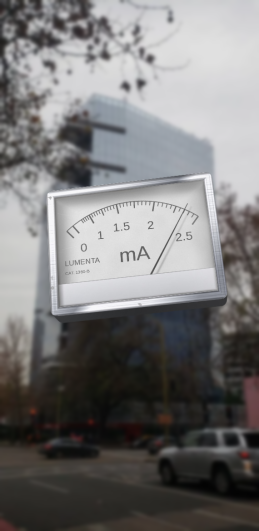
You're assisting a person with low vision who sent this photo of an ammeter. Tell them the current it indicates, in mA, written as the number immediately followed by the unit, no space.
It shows 2.35mA
